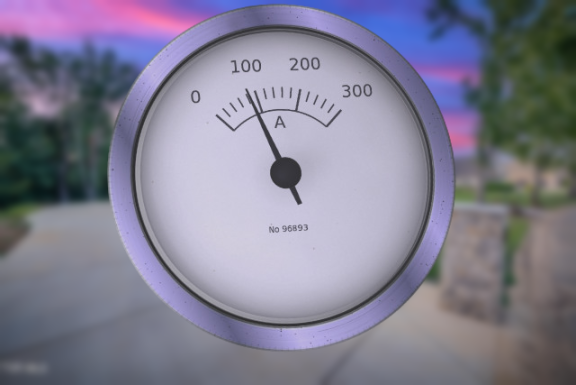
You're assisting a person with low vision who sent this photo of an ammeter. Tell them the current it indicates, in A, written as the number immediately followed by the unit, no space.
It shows 80A
